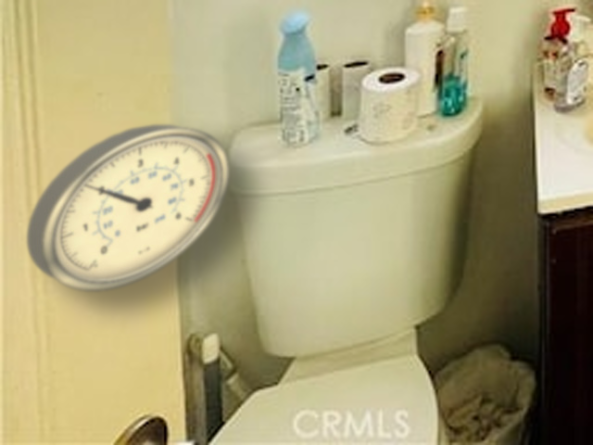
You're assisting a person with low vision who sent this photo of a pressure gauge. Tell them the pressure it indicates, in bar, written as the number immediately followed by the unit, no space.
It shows 2bar
